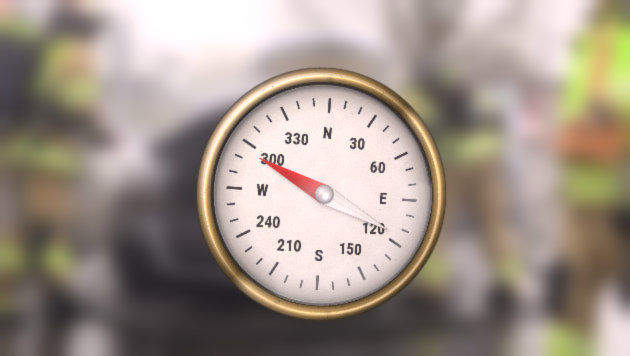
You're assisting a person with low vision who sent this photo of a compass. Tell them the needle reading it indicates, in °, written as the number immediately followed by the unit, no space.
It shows 295°
